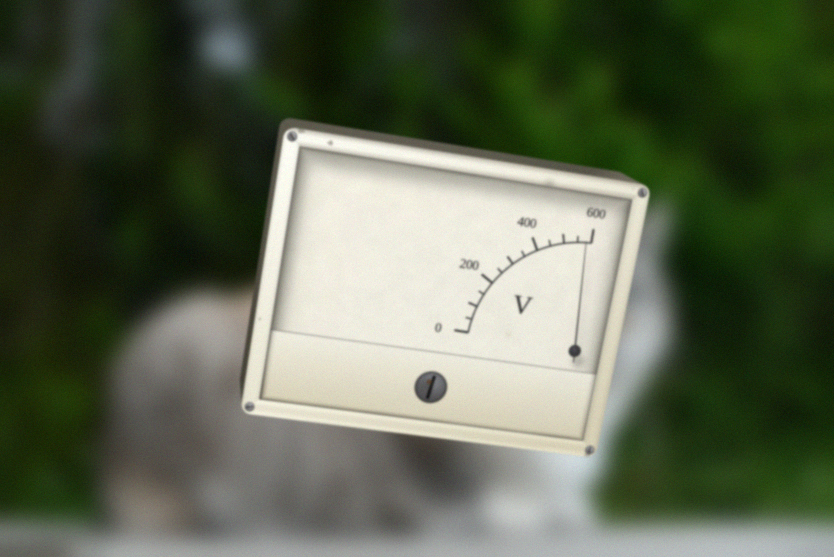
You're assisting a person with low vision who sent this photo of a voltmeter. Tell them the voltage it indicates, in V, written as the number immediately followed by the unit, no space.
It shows 575V
